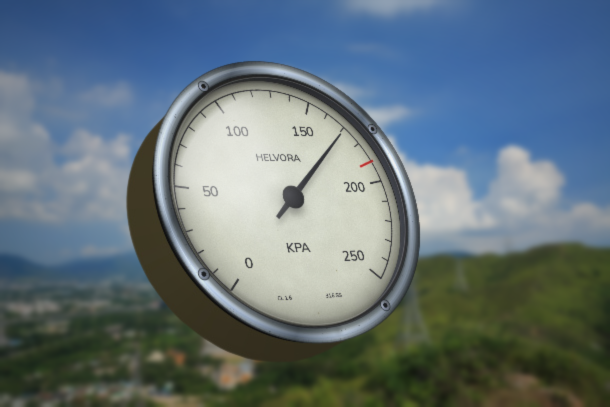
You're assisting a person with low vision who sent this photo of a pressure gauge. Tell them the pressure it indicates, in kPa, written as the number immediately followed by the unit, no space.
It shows 170kPa
